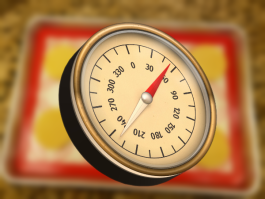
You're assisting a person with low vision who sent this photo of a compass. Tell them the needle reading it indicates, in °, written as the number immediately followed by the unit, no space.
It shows 52.5°
